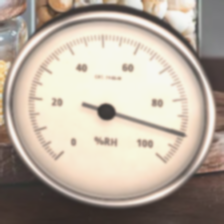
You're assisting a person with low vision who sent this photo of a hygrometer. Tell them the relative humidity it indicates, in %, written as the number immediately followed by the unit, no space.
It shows 90%
